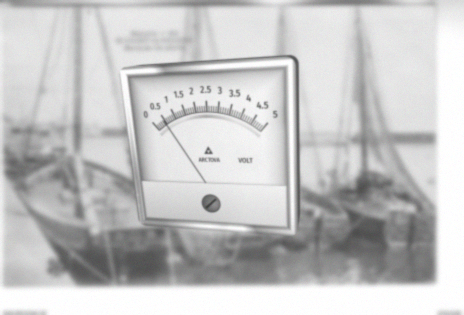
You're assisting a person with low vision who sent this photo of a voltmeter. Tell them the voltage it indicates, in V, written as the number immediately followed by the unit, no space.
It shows 0.5V
